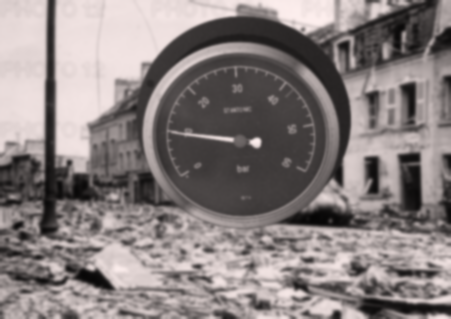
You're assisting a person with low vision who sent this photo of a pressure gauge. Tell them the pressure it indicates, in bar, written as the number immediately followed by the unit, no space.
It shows 10bar
